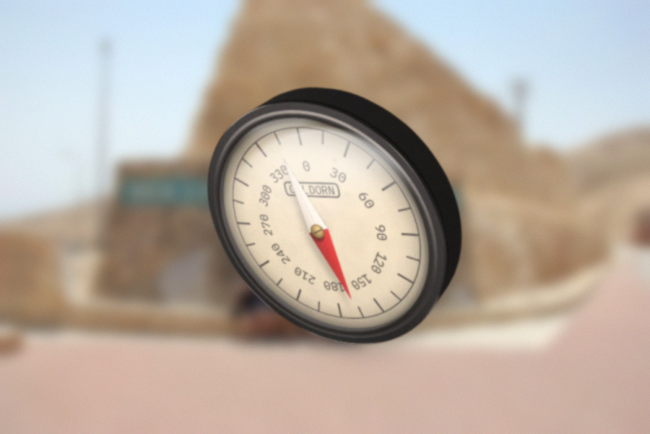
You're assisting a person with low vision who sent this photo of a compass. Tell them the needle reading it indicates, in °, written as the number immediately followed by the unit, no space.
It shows 165°
